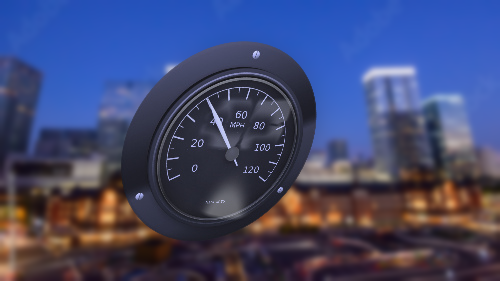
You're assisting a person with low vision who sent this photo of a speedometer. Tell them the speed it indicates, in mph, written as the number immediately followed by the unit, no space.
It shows 40mph
